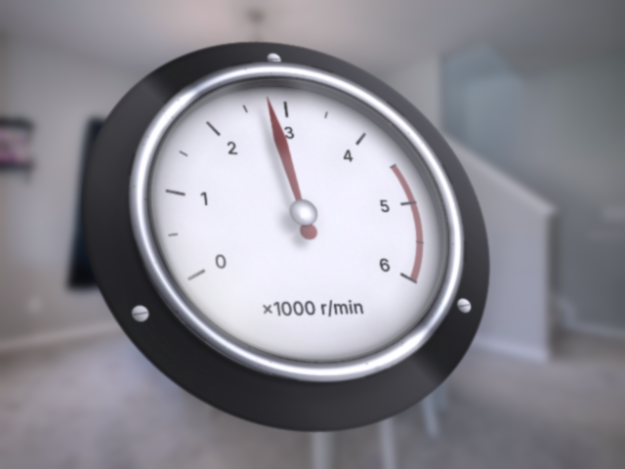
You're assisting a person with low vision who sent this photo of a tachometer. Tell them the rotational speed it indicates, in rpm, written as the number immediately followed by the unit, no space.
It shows 2750rpm
